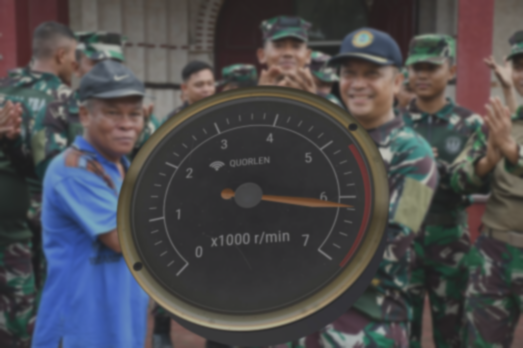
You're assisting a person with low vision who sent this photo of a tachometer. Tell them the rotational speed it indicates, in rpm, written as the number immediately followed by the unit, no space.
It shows 6200rpm
